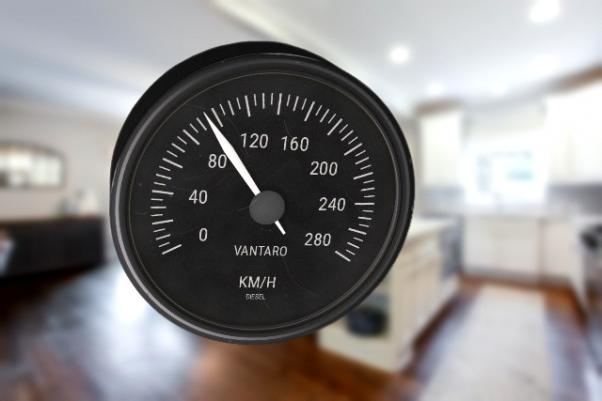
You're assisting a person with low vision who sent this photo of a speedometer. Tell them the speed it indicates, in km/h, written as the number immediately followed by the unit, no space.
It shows 95km/h
